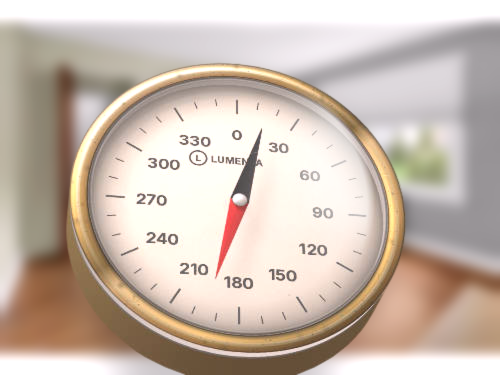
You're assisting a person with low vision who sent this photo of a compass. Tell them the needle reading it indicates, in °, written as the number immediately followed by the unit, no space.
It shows 195°
